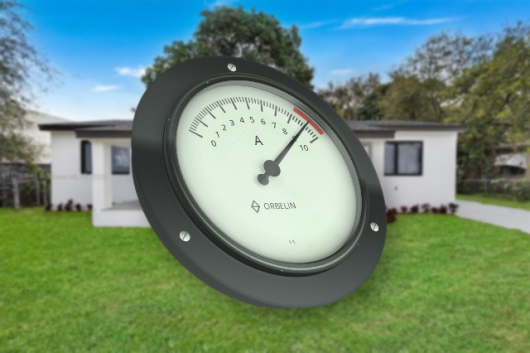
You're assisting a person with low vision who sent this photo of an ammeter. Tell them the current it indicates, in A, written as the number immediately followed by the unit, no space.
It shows 9A
